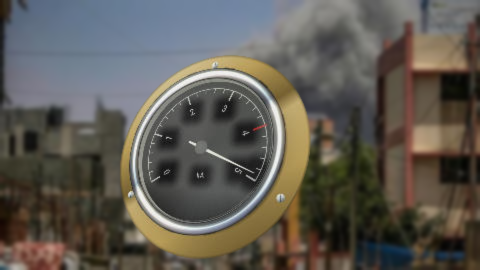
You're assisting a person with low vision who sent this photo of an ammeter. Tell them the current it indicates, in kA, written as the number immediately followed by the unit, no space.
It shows 4.9kA
